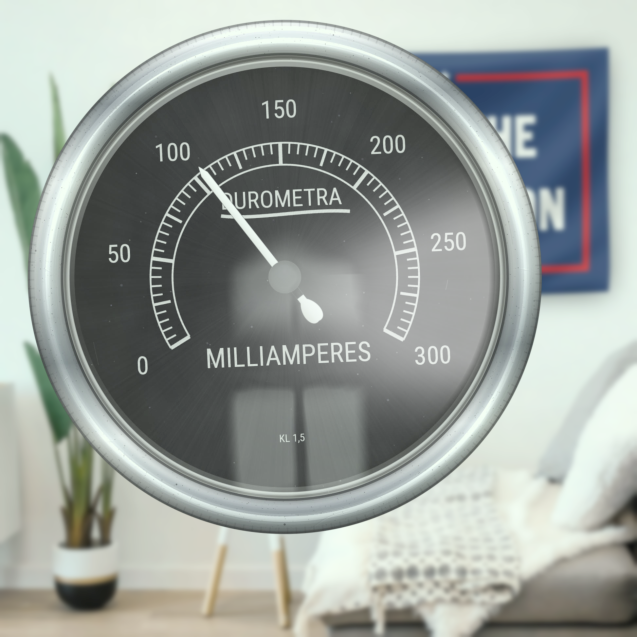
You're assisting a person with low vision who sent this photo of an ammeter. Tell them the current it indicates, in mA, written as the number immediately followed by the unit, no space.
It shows 105mA
